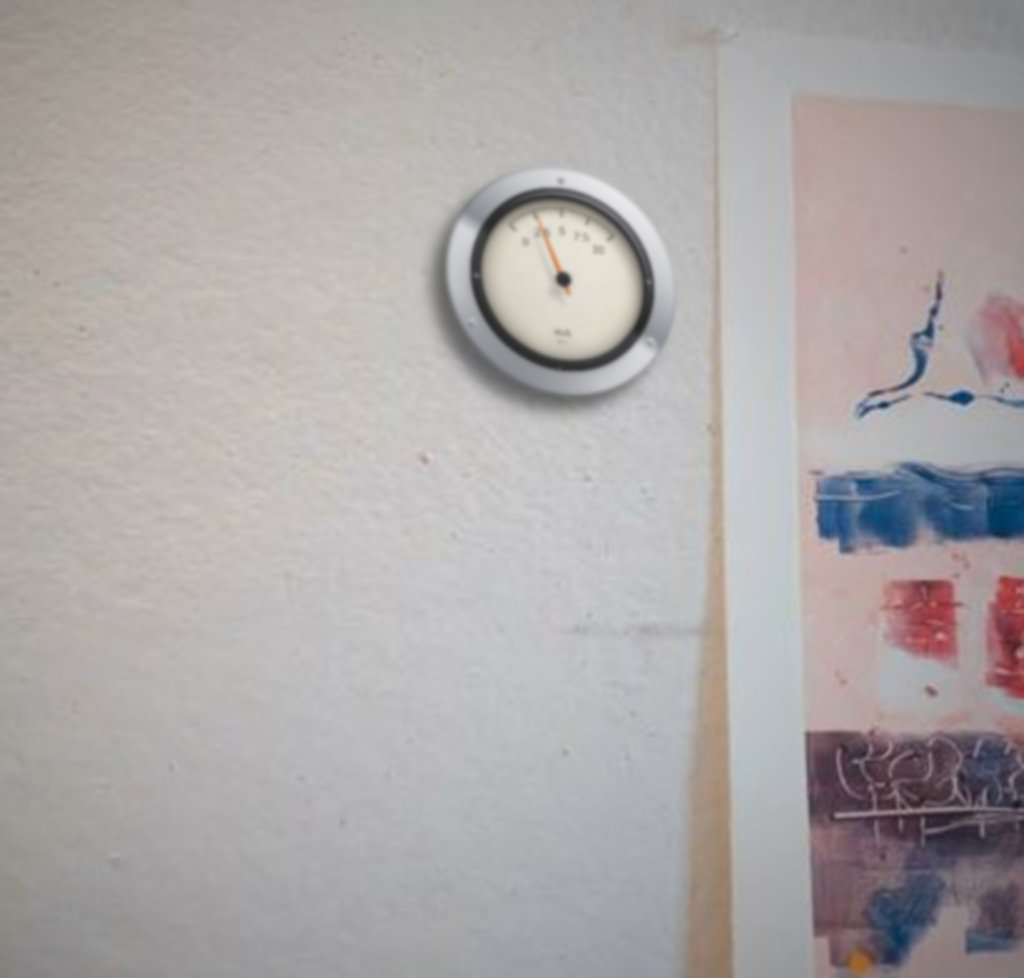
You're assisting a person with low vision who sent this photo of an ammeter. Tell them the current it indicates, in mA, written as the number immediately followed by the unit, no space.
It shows 2.5mA
